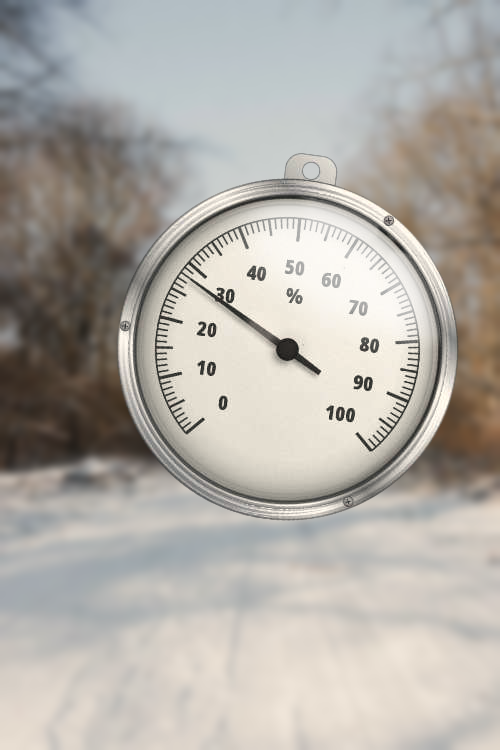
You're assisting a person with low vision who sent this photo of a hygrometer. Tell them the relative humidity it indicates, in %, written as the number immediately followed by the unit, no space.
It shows 28%
